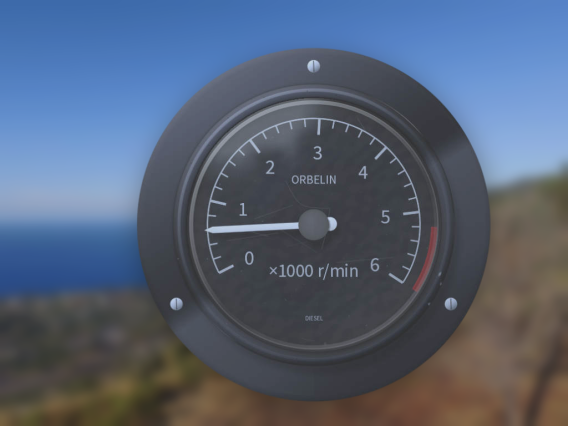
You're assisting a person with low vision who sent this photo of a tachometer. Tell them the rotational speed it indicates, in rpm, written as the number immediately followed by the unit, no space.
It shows 600rpm
